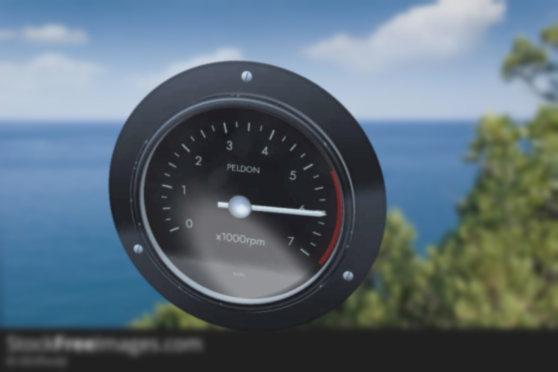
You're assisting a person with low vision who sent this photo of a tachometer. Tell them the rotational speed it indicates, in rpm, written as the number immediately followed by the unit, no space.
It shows 6000rpm
